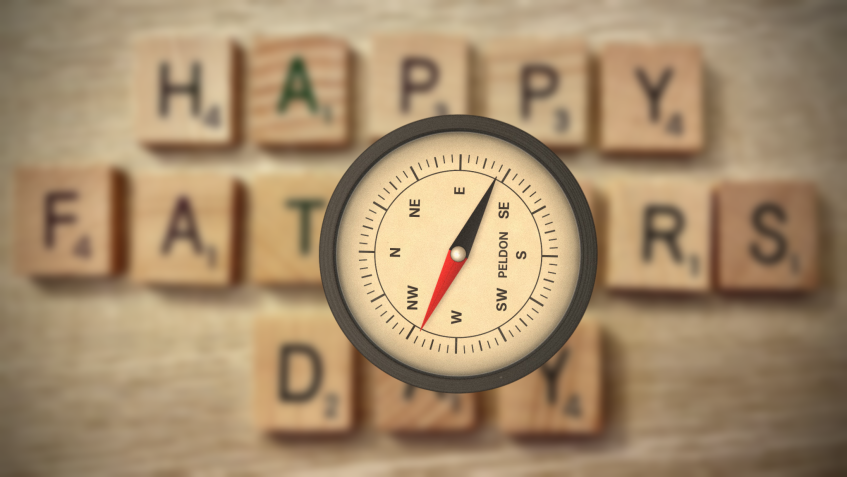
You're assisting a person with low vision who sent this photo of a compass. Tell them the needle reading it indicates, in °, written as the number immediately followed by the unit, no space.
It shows 295°
